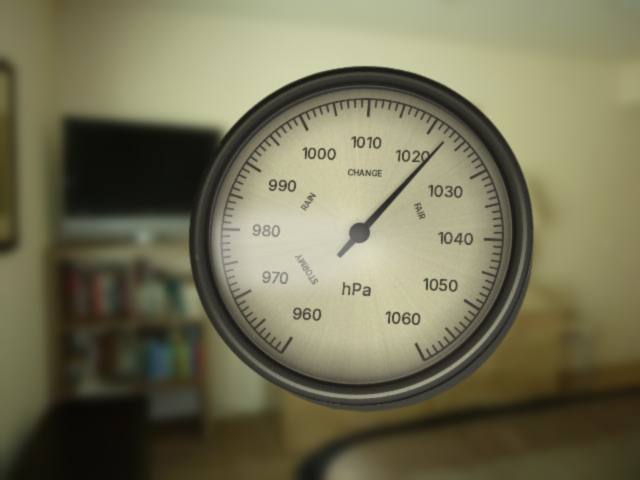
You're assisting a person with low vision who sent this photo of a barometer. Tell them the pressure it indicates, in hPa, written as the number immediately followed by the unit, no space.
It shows 1023hPa
